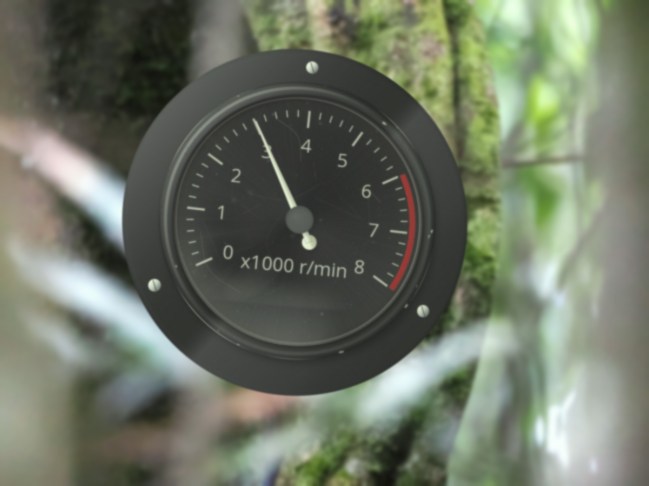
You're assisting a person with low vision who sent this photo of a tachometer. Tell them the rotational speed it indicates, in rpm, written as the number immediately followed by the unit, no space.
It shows 3000rpm
